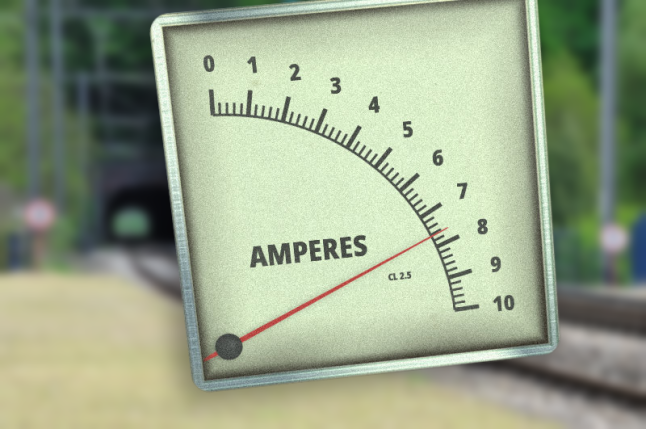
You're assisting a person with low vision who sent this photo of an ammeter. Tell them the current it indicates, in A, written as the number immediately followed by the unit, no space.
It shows 7.6A
